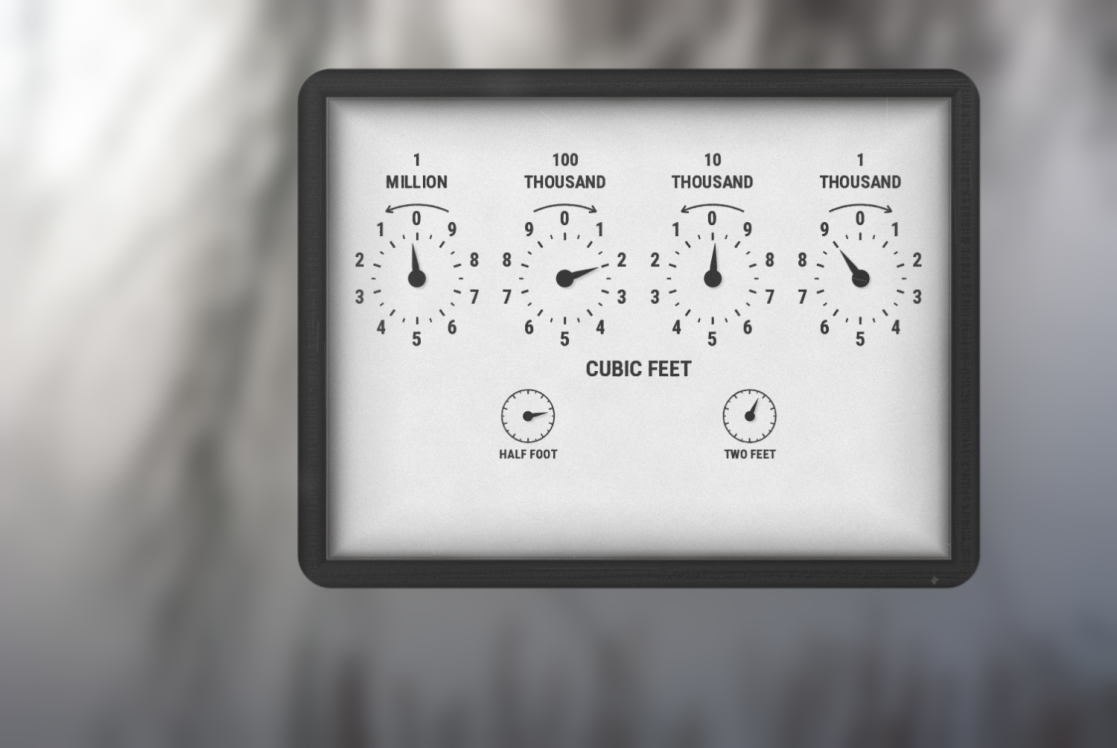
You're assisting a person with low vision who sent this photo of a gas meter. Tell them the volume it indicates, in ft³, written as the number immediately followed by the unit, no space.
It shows 19900ft³
